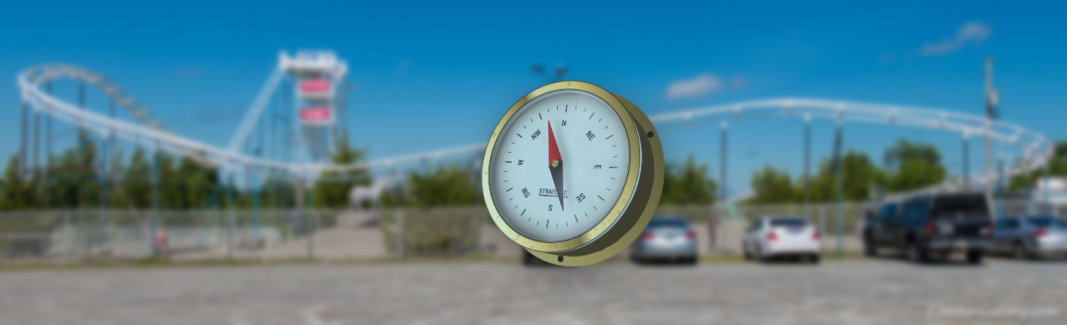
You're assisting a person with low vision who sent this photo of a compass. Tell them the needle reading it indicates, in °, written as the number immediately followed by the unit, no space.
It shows 340°
